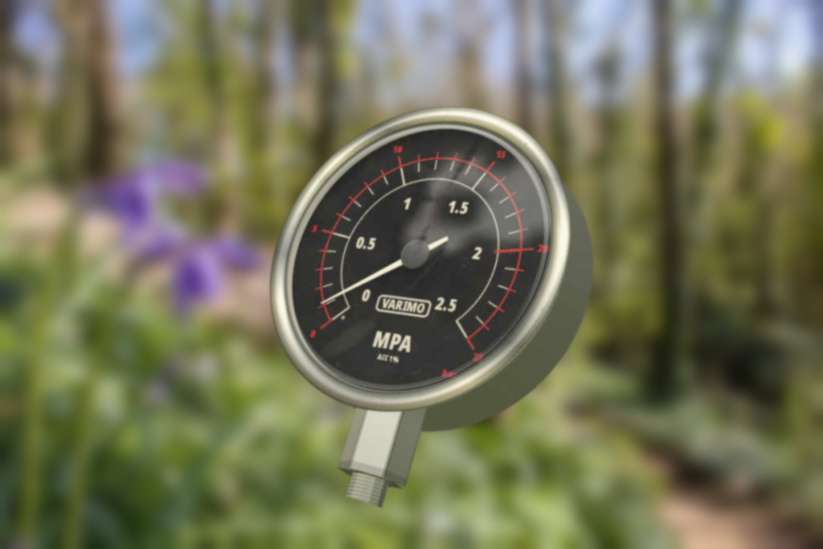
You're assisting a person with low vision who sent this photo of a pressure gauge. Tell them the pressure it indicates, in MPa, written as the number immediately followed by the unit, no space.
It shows 0.1MPa
